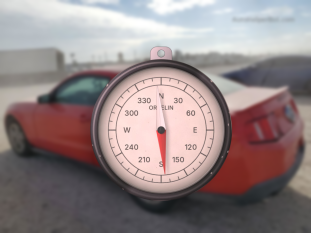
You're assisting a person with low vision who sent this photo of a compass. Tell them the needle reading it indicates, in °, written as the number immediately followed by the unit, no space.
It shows 175°
